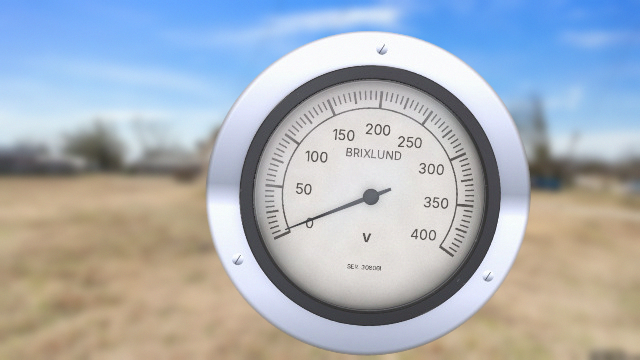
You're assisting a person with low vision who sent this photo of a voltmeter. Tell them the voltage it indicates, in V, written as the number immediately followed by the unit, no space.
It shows 5V
